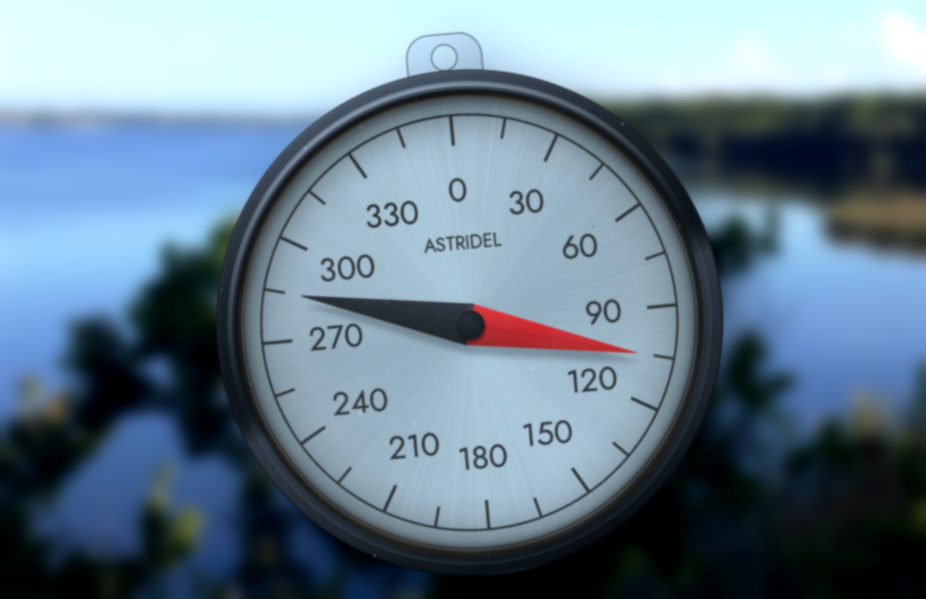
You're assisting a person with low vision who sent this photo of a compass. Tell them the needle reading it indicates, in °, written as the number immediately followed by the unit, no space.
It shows 105°
